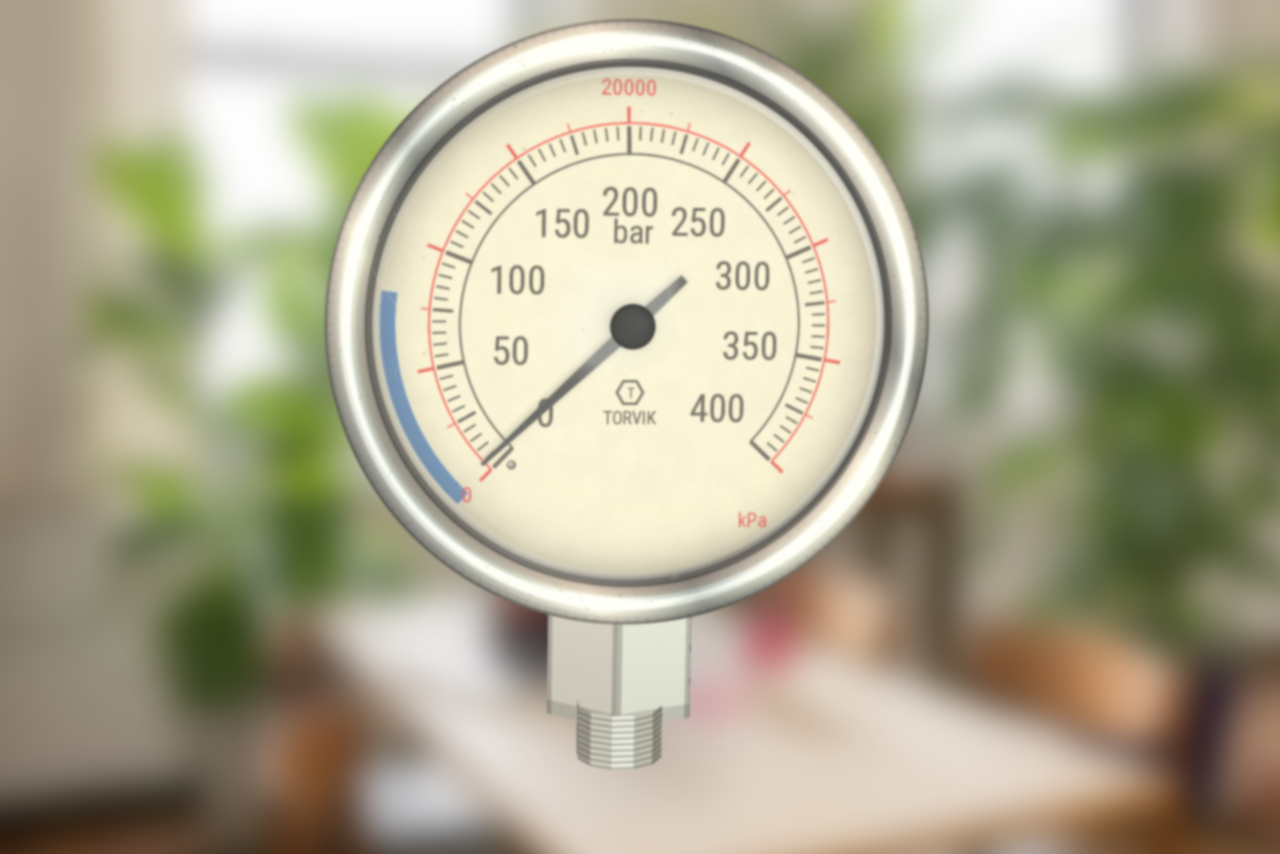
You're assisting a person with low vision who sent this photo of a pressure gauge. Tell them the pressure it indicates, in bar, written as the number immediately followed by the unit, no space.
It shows 5bar
